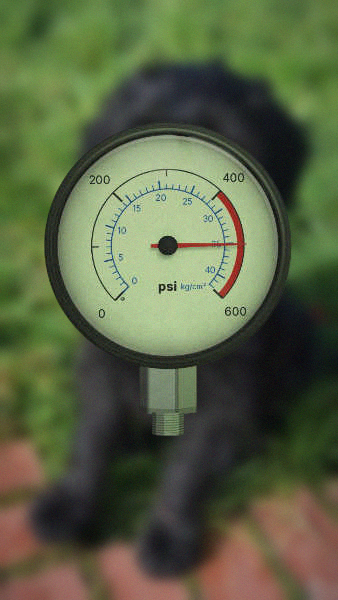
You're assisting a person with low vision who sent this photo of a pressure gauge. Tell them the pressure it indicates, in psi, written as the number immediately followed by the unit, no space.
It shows 500psi
